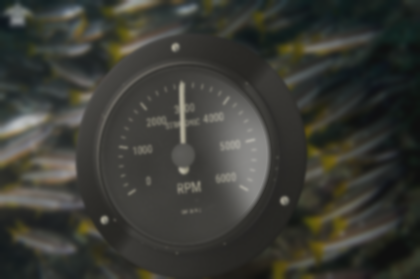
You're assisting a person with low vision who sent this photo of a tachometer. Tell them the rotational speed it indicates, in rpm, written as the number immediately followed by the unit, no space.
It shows 3000rpm
